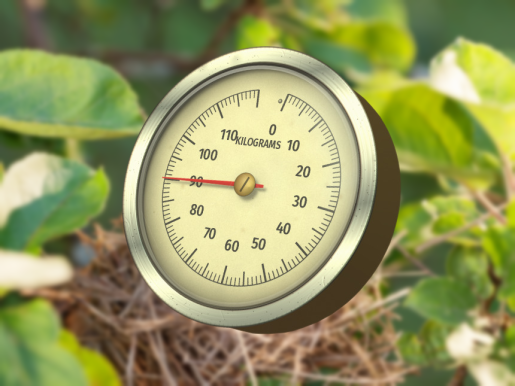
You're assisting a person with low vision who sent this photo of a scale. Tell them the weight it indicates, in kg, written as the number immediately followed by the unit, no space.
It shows 90kg
